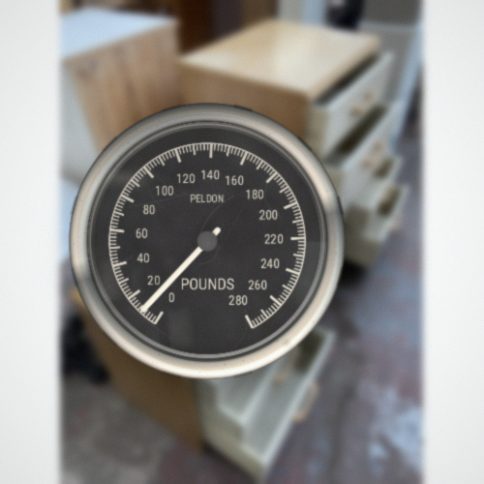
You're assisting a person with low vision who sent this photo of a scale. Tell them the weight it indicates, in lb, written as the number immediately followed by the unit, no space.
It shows 10lb
